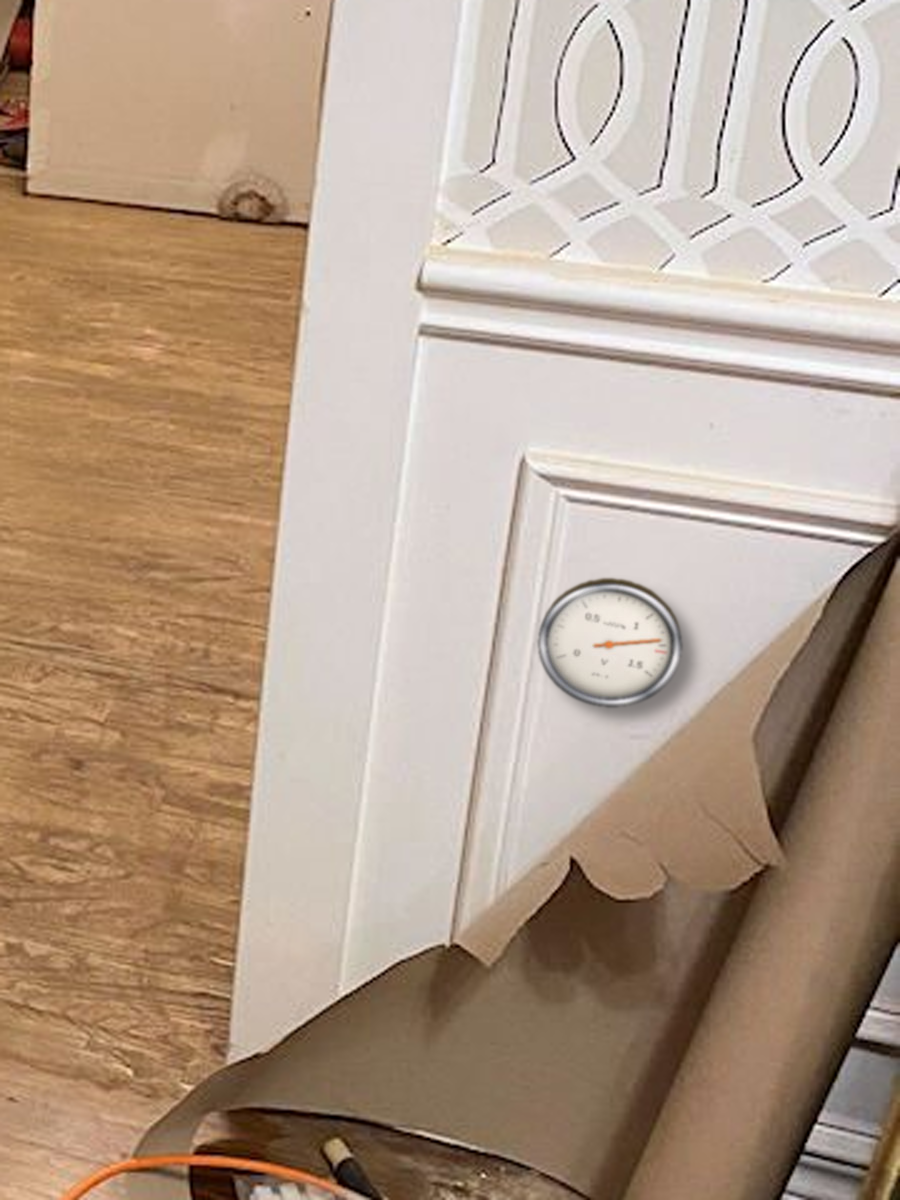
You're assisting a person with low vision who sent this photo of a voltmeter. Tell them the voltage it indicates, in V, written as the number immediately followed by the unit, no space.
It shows 1.2V
